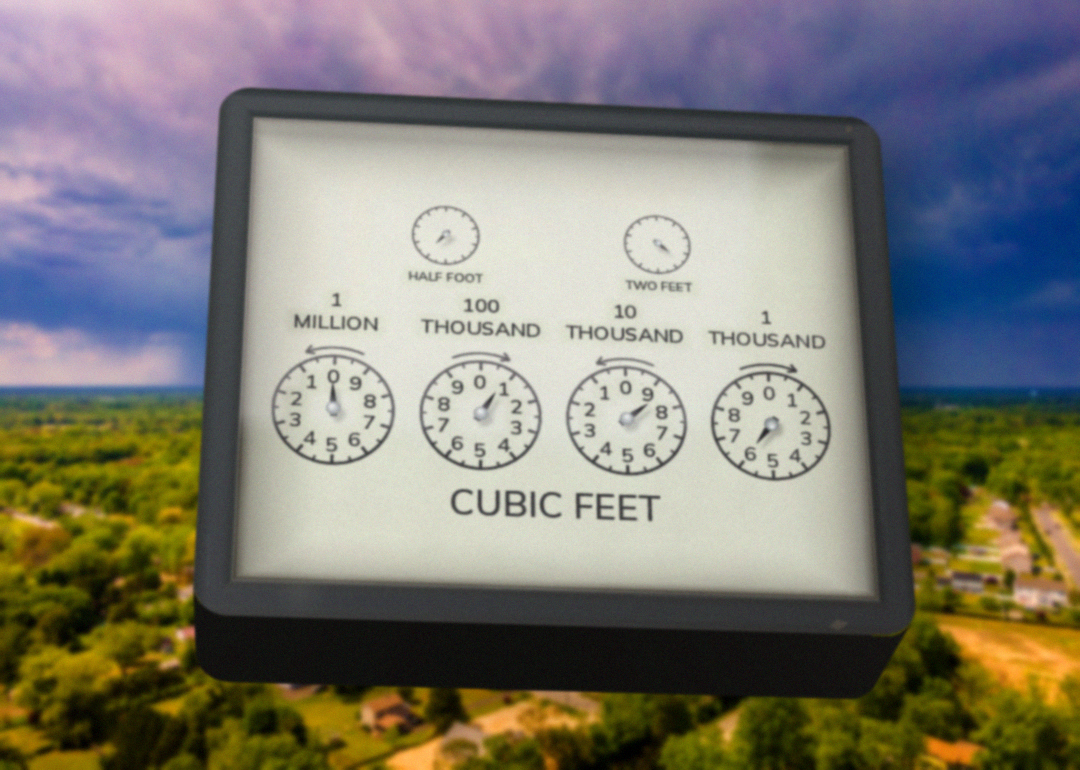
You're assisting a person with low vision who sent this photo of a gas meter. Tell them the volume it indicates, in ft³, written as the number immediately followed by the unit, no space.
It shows 8600ft³
